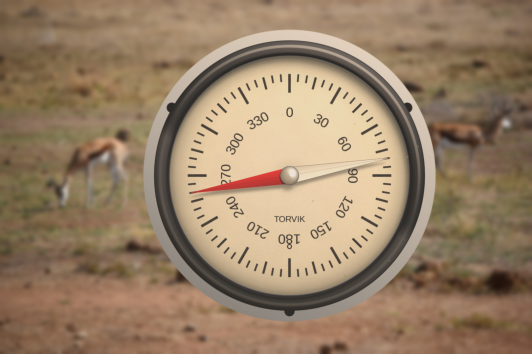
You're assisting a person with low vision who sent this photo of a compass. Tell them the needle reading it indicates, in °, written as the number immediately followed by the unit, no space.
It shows 260°
